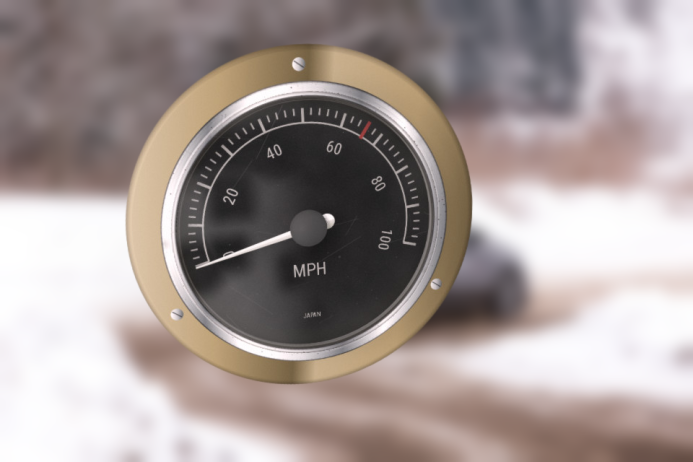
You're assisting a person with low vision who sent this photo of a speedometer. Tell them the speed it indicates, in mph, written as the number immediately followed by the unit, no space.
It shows 0mph
